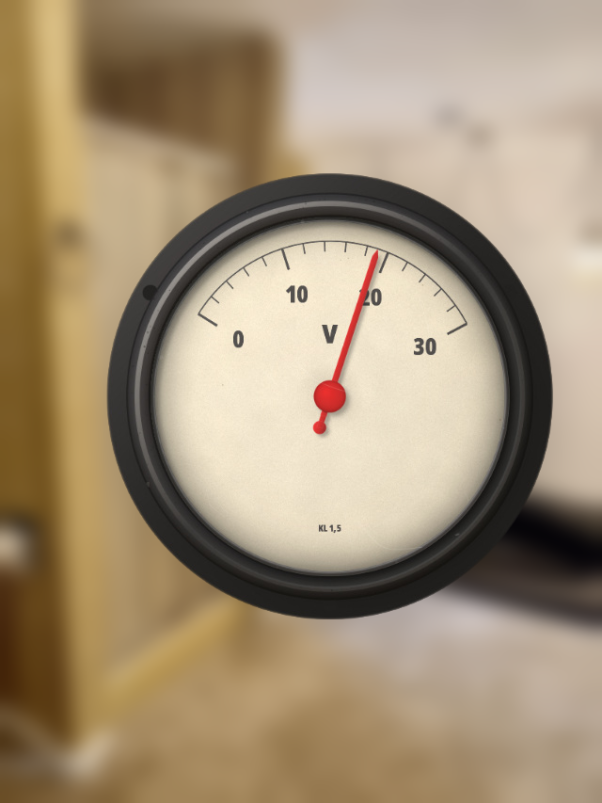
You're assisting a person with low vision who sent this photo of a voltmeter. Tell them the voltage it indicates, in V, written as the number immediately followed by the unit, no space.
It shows 19V
